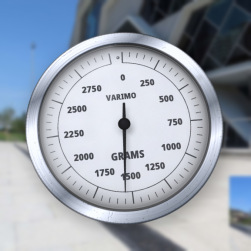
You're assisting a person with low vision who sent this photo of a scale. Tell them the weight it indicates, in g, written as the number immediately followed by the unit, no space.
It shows 1550g
